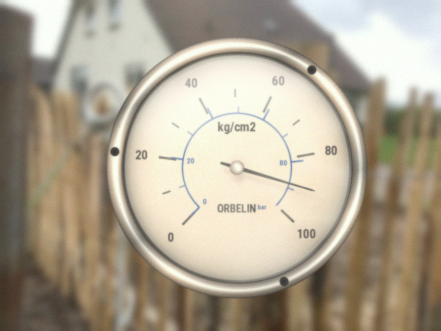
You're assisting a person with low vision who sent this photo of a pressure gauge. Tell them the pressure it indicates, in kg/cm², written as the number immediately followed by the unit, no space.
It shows 90kg/cm²
